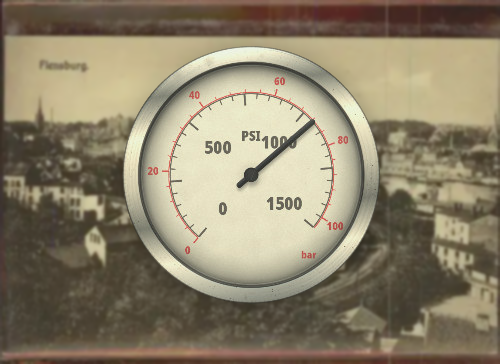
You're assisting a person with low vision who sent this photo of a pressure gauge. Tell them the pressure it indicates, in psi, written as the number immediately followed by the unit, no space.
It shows 1050psi
